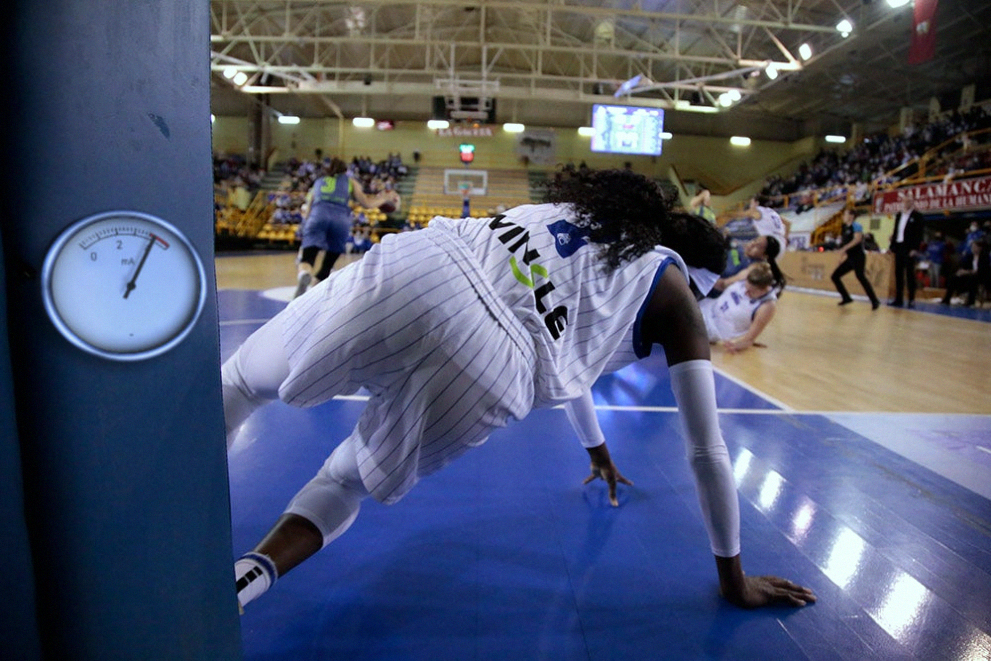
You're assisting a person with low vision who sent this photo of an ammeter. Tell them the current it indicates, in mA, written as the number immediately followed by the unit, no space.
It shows 4mA
